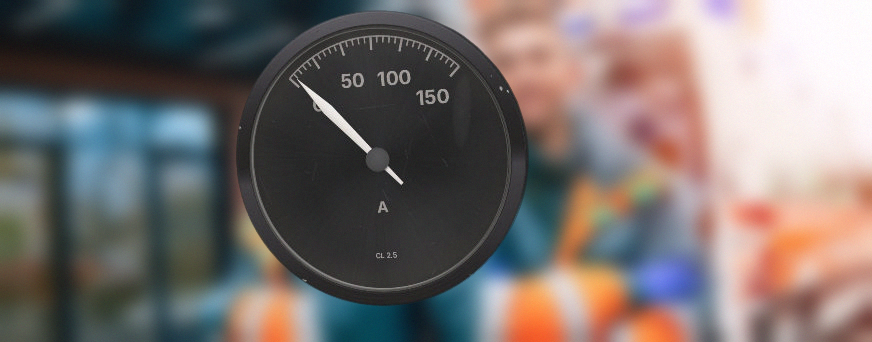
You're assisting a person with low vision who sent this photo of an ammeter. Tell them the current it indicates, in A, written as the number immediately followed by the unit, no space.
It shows 5A
